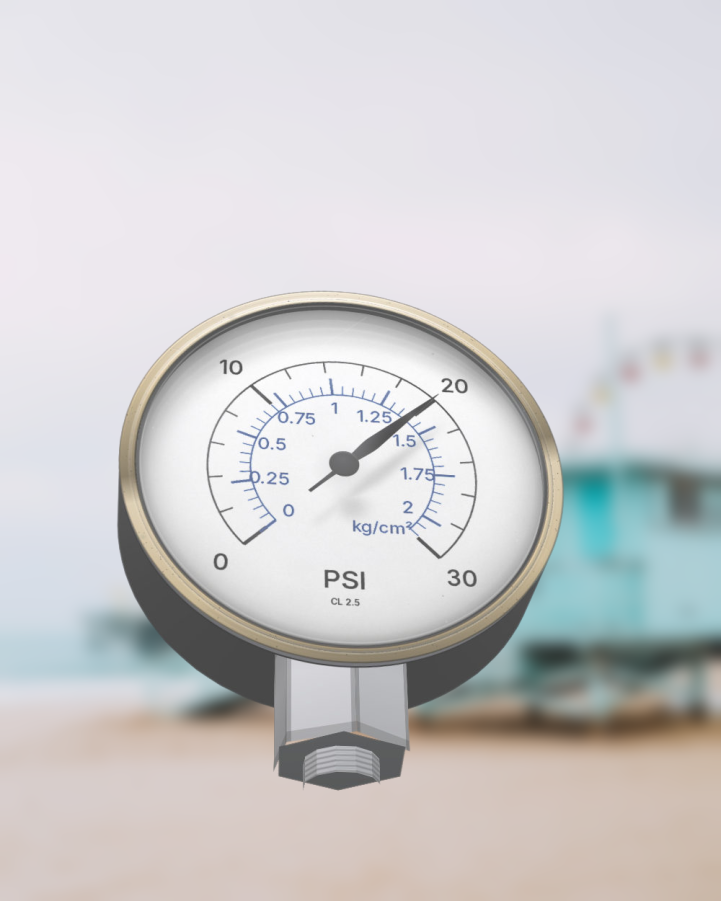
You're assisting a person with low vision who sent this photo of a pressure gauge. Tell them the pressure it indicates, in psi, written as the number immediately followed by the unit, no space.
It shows 20psi
